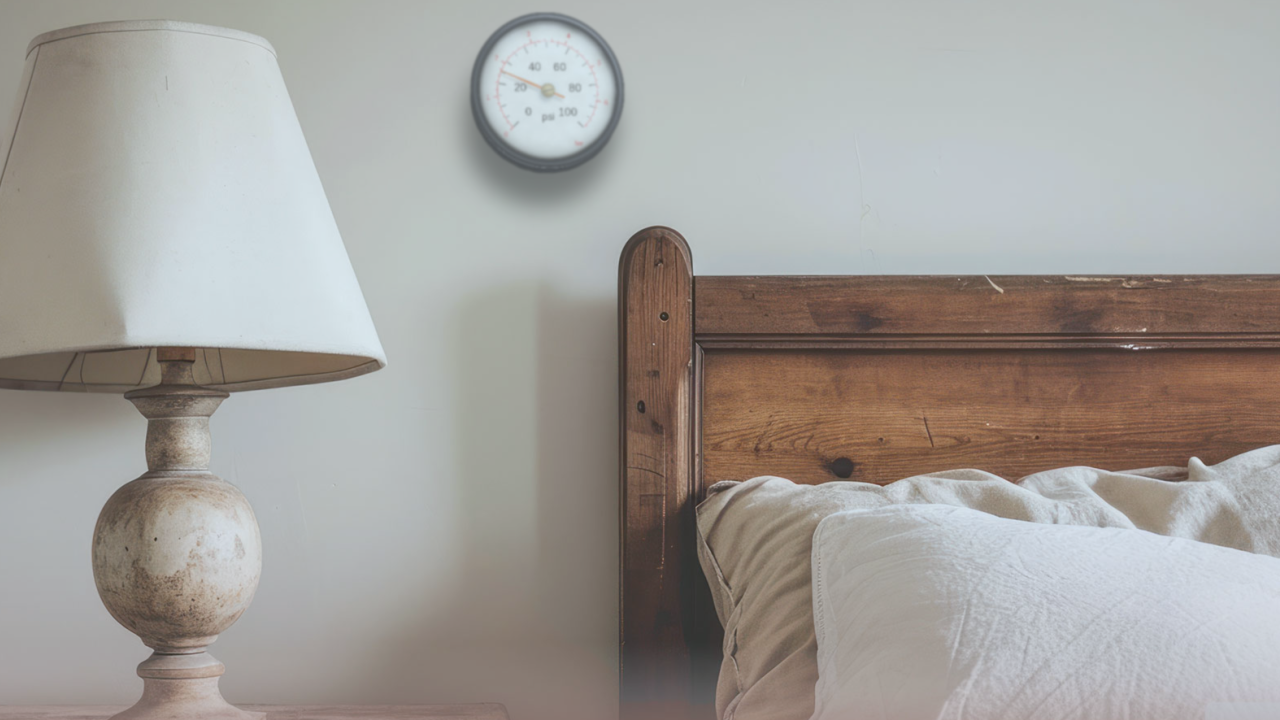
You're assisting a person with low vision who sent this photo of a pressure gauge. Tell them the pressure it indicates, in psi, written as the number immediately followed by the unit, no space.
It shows 25psi
